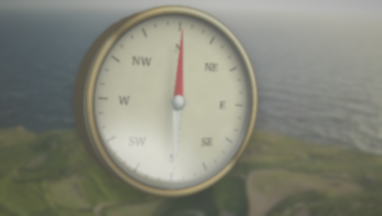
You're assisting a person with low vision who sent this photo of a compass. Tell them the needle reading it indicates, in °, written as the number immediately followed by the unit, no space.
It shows 0°
